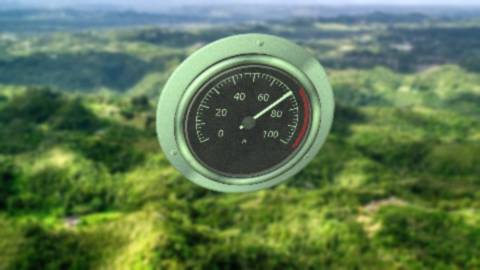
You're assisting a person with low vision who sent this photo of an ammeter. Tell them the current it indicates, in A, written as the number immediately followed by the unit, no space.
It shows 70A
